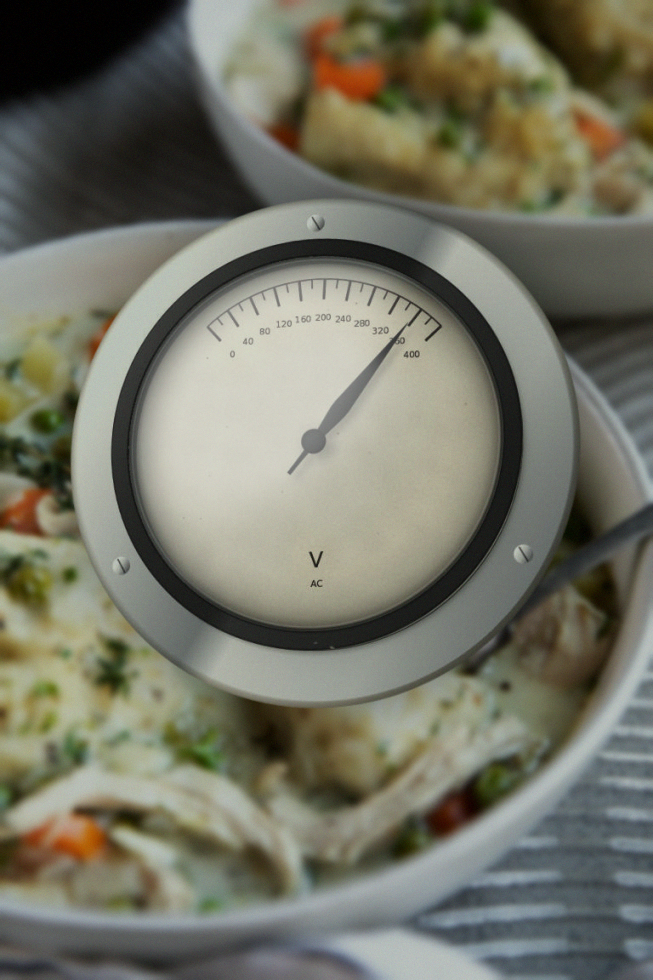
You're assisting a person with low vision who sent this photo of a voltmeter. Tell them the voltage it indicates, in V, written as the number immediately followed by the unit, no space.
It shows 360V
